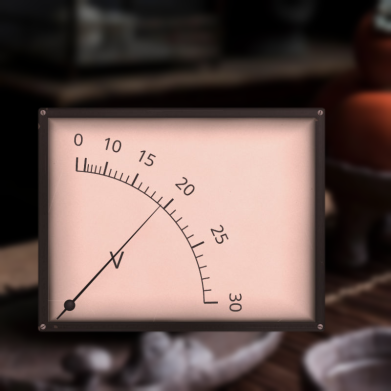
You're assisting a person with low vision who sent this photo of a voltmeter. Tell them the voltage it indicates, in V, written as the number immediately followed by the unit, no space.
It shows 19.5V
